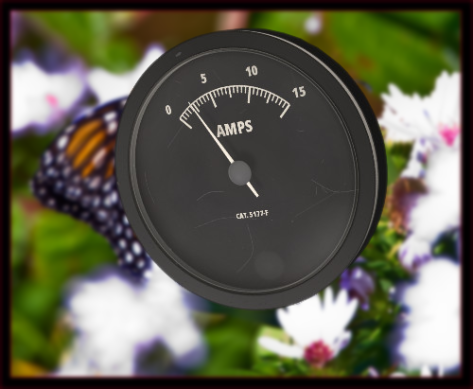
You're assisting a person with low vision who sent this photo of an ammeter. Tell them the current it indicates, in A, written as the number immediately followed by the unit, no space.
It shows 2.5A
